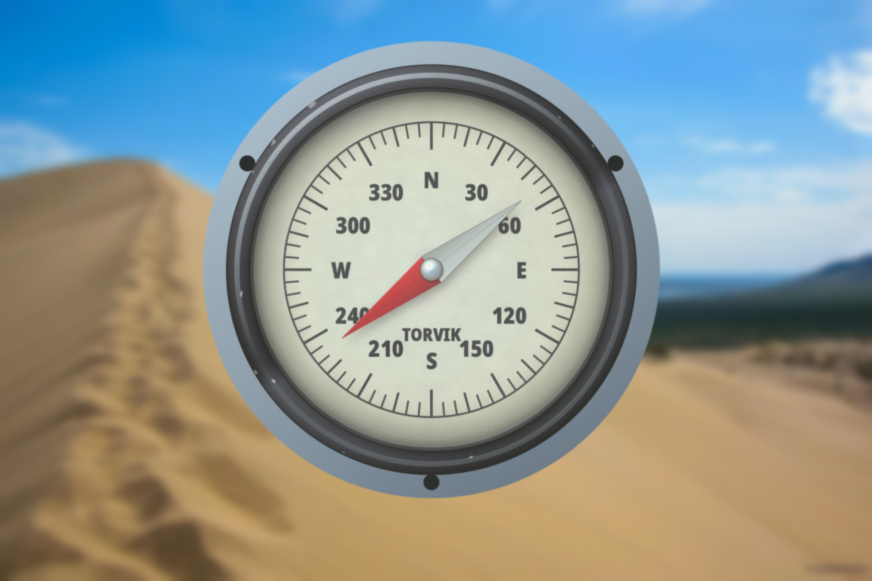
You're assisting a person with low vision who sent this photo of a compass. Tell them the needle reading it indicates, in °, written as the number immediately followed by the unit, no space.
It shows 232.5°
